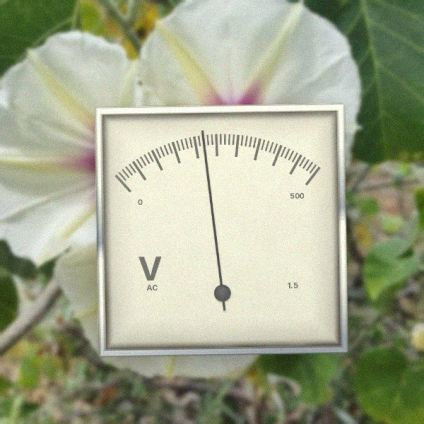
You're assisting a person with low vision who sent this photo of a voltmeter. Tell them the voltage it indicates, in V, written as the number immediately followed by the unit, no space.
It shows 220V
